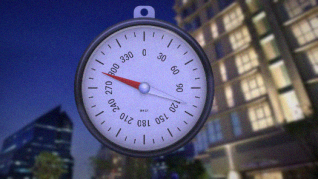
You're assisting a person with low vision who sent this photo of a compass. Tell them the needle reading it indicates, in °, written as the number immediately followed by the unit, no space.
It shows 290°
